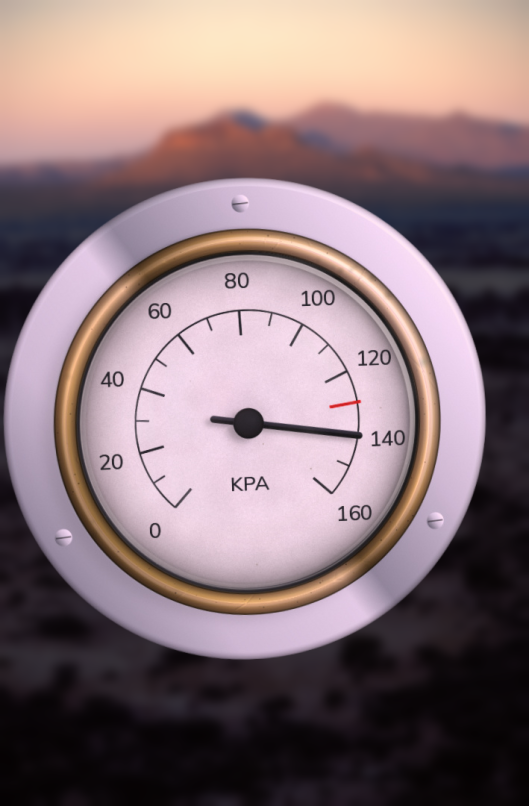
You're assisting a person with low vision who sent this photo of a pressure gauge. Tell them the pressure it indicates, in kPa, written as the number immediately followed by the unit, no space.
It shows 140kPa
